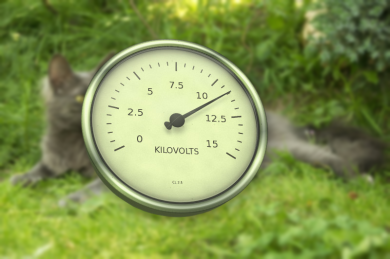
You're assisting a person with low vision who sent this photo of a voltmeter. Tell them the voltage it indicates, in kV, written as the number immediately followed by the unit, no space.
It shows 11kV
